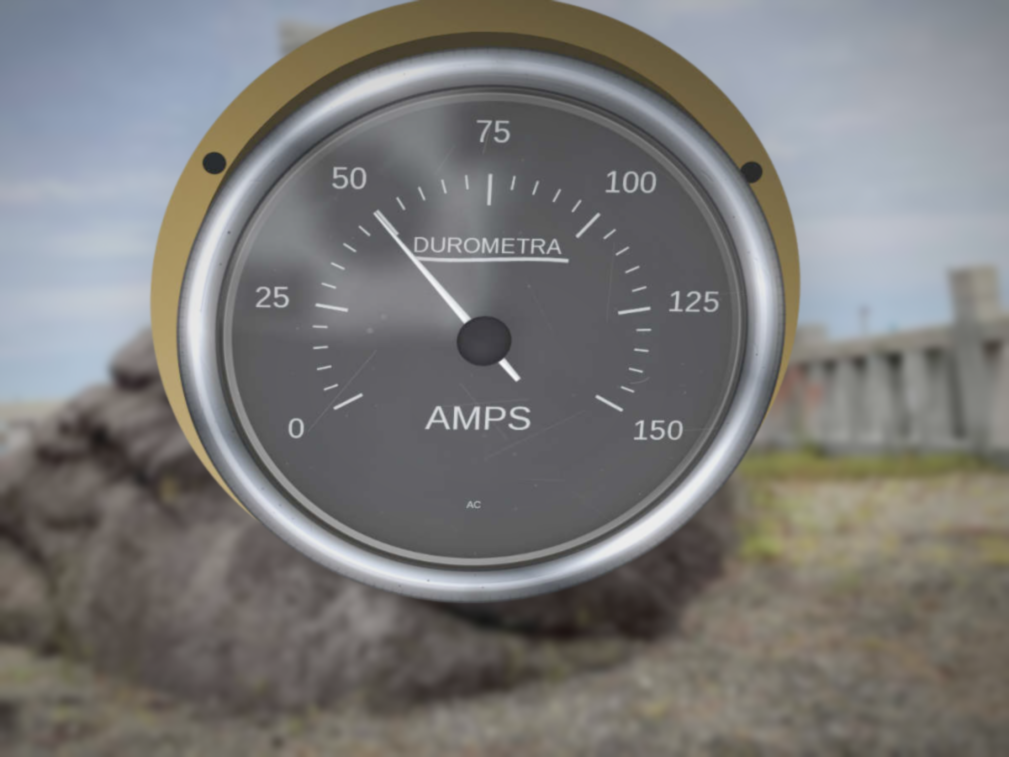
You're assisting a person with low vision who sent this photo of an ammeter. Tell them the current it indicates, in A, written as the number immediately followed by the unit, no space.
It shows 50A
